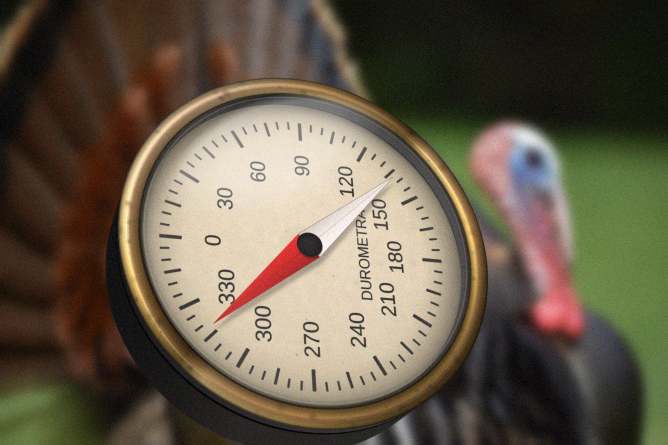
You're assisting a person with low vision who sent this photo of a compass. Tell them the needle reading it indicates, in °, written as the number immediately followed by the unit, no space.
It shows 317.5°
